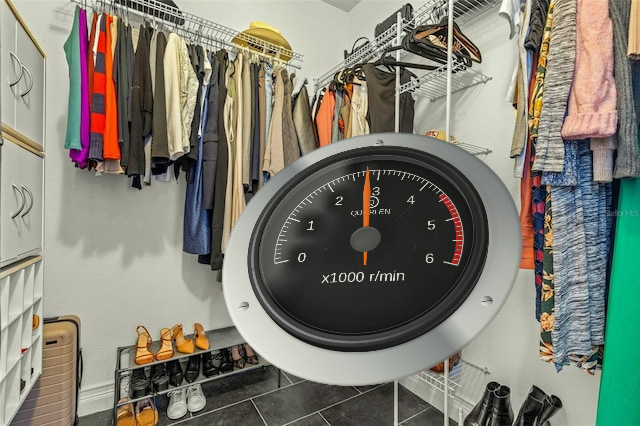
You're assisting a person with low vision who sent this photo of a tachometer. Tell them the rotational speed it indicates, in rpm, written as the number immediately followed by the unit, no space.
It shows 2800rpm
